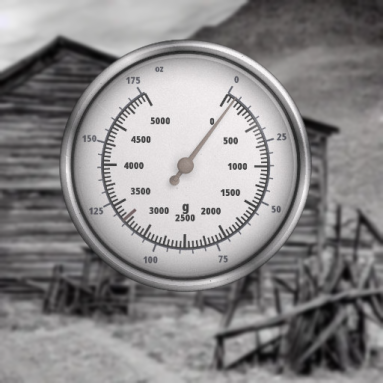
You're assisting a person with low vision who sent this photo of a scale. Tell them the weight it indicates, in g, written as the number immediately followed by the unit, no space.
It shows 100g
